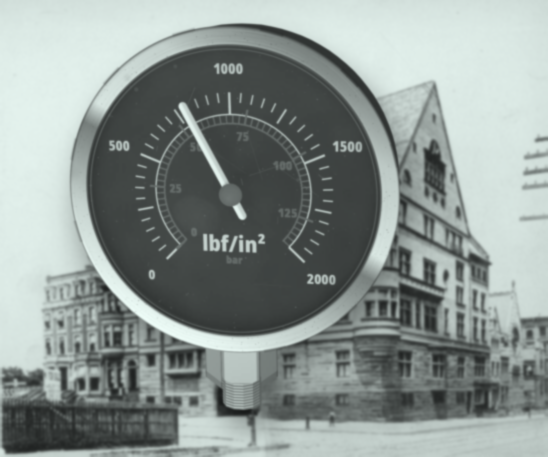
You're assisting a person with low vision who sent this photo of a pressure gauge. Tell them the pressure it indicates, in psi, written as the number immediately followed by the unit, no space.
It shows 800psi
